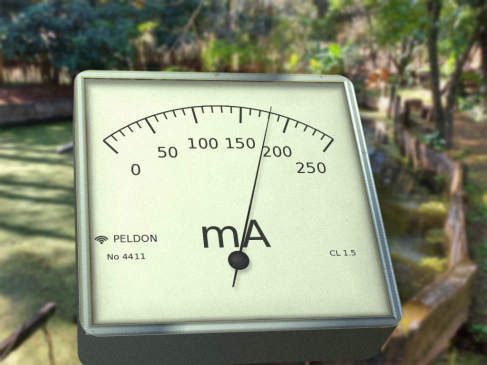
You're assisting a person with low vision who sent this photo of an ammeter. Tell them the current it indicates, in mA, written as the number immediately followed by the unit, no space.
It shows 180mA
